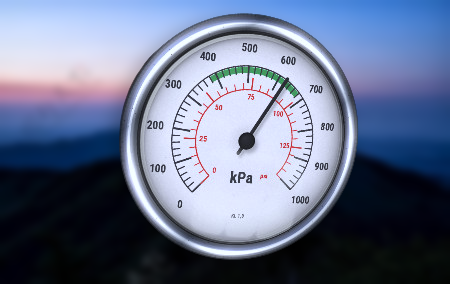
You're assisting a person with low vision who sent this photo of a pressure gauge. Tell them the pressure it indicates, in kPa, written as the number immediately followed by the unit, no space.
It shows 620kPa
